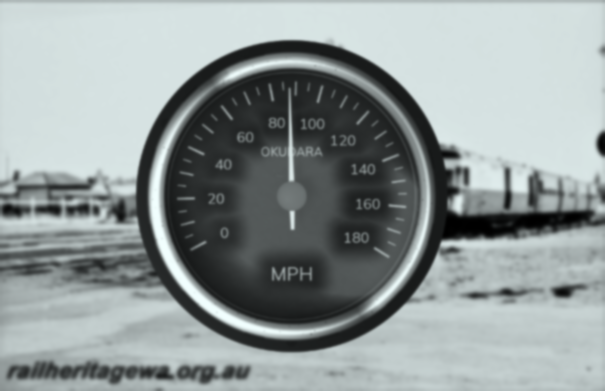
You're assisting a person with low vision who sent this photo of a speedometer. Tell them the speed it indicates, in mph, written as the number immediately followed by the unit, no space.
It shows 87.5mph
